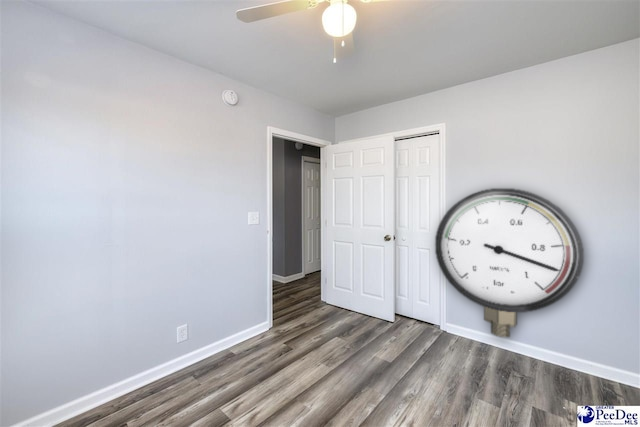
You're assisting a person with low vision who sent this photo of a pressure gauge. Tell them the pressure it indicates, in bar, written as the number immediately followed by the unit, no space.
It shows 0.9bar
